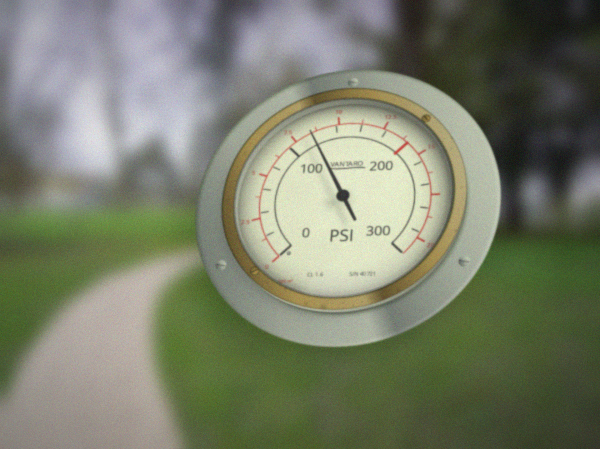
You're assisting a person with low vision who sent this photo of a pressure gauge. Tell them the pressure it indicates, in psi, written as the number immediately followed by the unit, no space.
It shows 120psi
